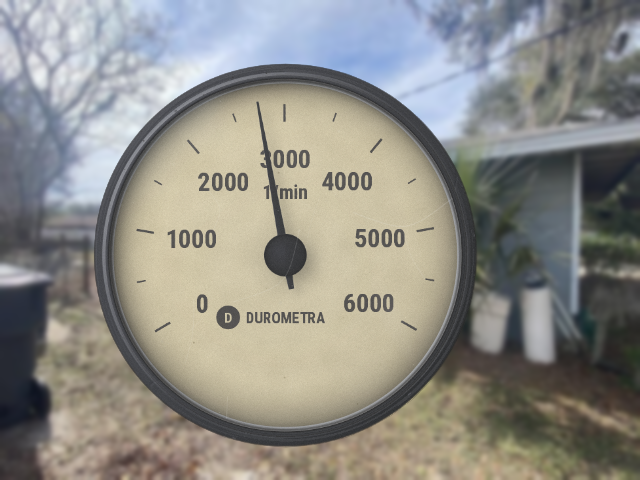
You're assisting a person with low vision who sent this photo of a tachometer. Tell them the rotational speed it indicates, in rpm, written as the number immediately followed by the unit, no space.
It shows 2750rpm
